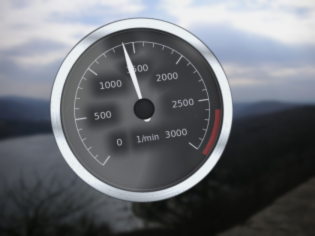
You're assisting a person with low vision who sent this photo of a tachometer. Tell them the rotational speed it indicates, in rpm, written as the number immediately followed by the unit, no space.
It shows 1400rpm
